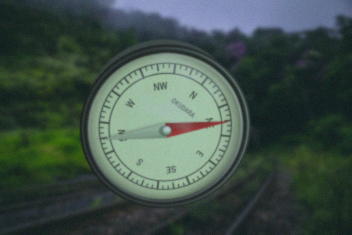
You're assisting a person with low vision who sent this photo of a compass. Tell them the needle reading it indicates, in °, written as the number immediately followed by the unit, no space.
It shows 45°
